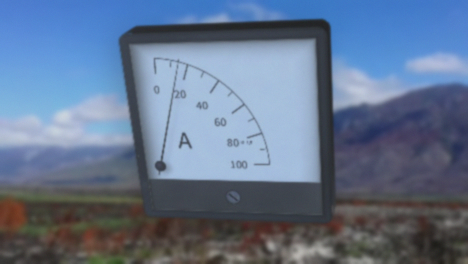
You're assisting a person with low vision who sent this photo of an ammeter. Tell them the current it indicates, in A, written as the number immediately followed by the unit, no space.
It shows 15A
